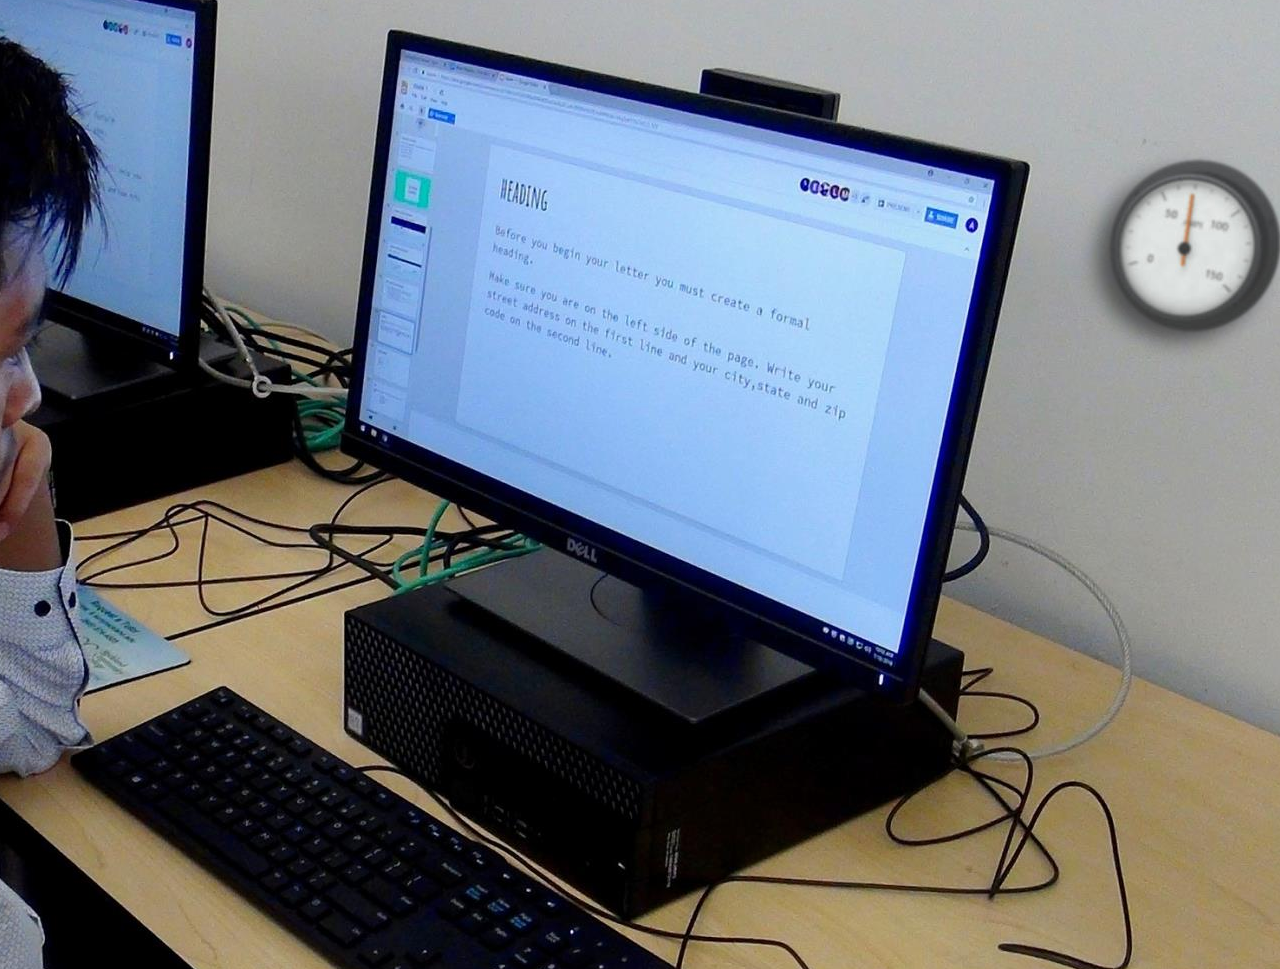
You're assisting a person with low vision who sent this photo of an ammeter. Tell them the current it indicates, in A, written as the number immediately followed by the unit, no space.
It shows 70A
